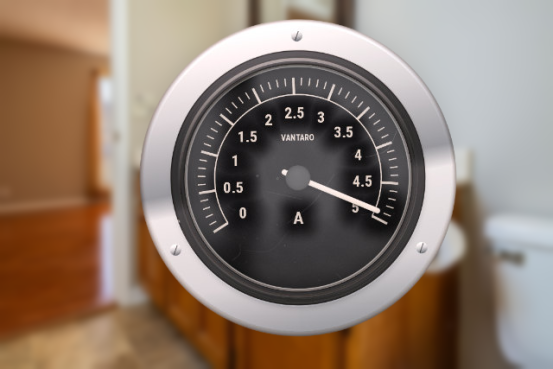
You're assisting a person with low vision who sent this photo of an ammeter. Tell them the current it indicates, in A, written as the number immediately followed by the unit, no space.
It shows 4.9A
